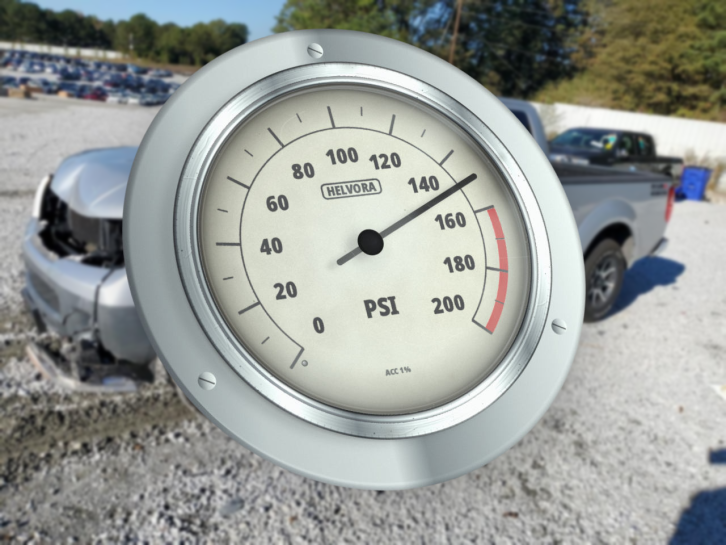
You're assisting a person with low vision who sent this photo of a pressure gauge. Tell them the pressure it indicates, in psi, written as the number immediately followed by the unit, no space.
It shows 150psi
